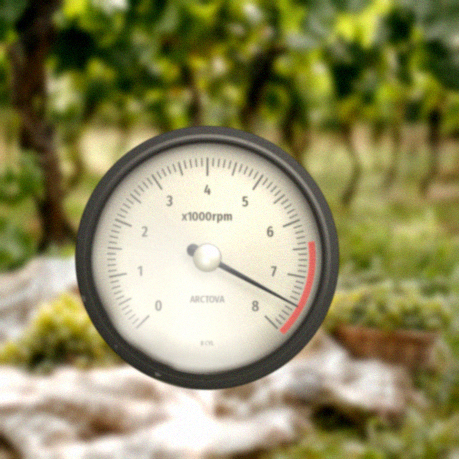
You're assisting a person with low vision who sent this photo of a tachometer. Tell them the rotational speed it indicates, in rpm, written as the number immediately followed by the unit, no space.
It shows 7500rpm
